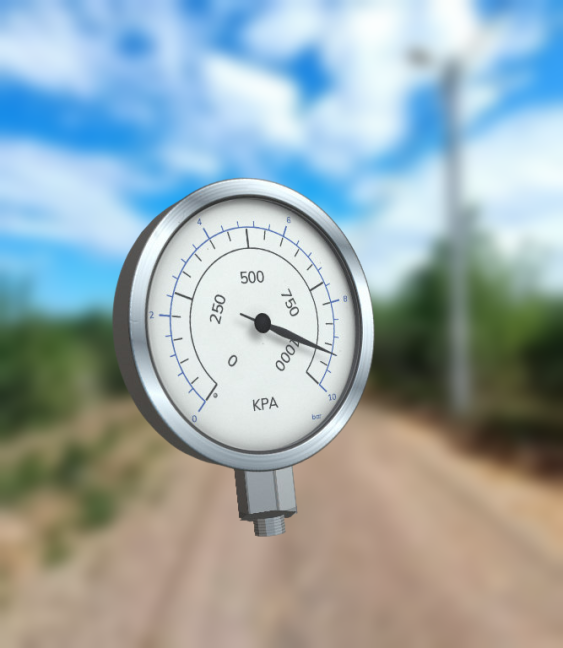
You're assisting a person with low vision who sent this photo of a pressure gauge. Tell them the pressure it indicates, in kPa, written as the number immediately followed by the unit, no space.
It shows 925kPa
